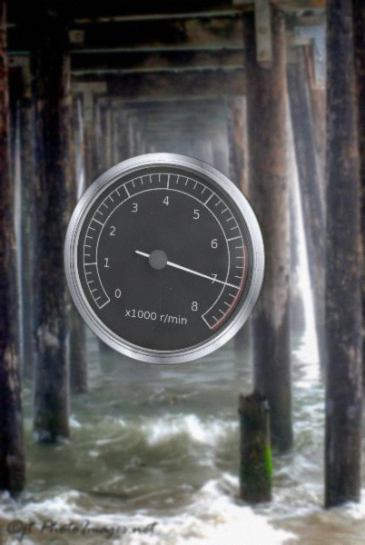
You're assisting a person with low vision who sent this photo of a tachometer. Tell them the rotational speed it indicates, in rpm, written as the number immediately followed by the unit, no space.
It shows 7000rpm
